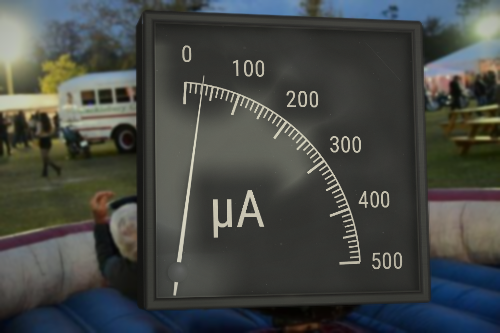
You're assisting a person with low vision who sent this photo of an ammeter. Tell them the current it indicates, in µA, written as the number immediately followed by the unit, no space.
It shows 30µA
